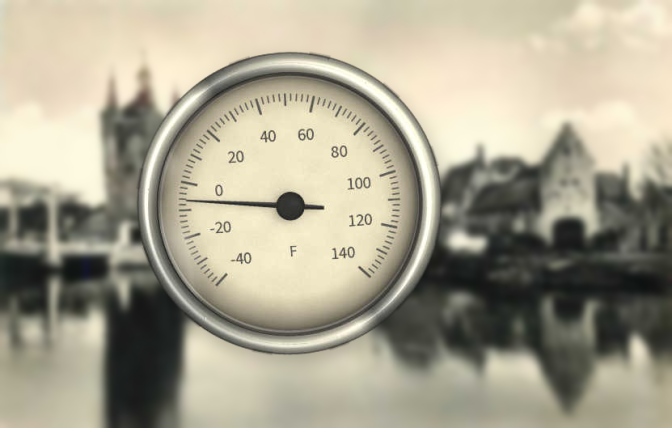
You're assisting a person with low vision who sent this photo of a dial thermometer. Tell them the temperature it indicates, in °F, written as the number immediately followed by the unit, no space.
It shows -6°F
